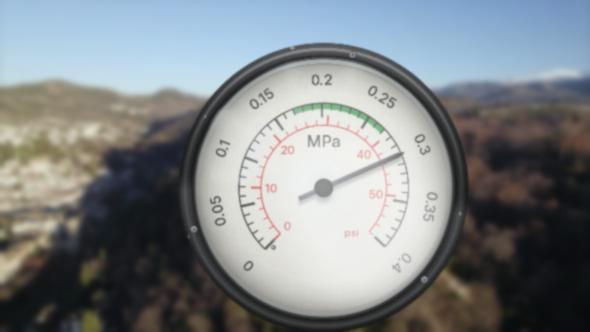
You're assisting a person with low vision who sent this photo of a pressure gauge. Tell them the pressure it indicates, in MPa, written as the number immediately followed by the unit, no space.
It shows 0.3MPa
